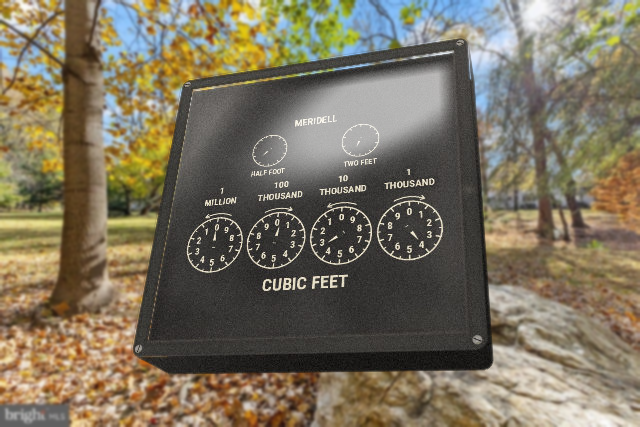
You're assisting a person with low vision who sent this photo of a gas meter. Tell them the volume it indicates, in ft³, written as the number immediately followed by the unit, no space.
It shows 3400ft³
